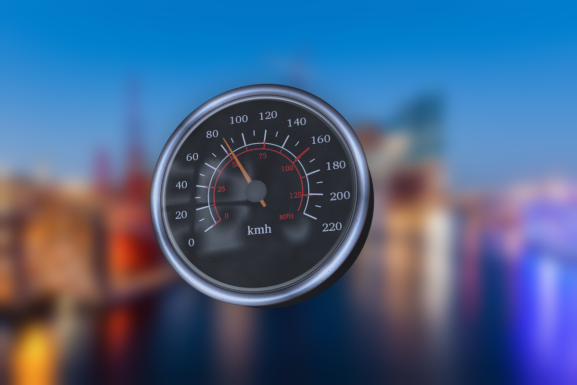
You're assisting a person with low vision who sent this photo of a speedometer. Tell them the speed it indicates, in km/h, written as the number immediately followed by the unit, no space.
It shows 85km/h
